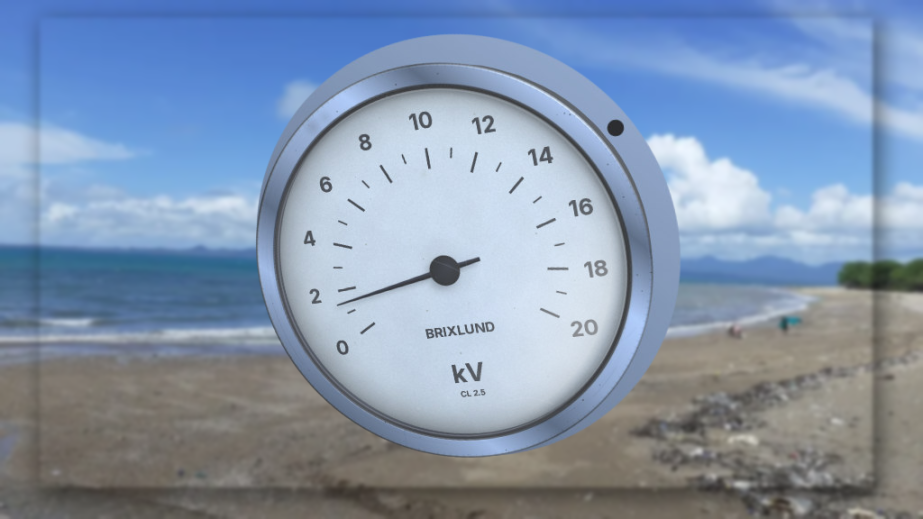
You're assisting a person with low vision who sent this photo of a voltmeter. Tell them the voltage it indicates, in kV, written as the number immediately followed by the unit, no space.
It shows 1.5kV
